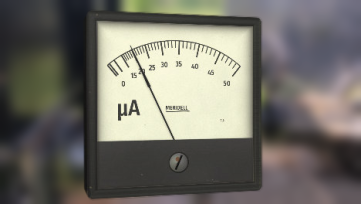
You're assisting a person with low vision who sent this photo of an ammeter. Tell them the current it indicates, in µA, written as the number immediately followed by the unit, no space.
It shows 20µA
